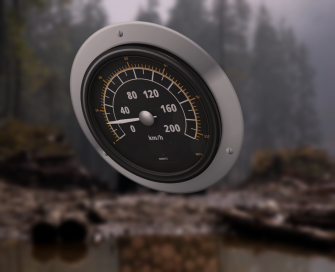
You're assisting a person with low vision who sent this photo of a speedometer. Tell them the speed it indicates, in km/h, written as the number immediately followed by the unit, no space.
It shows 20km/h
